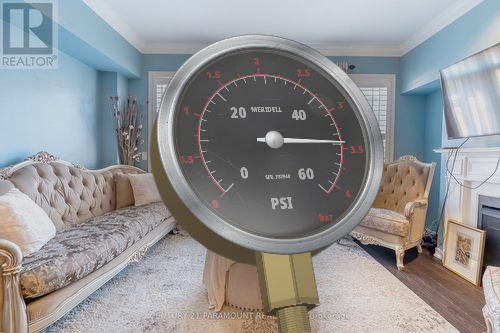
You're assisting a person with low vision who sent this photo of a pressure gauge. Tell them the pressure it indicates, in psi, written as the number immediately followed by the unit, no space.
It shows 50psi
